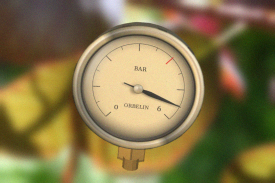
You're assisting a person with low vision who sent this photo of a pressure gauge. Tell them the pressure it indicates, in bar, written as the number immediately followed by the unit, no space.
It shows 5.5bar
